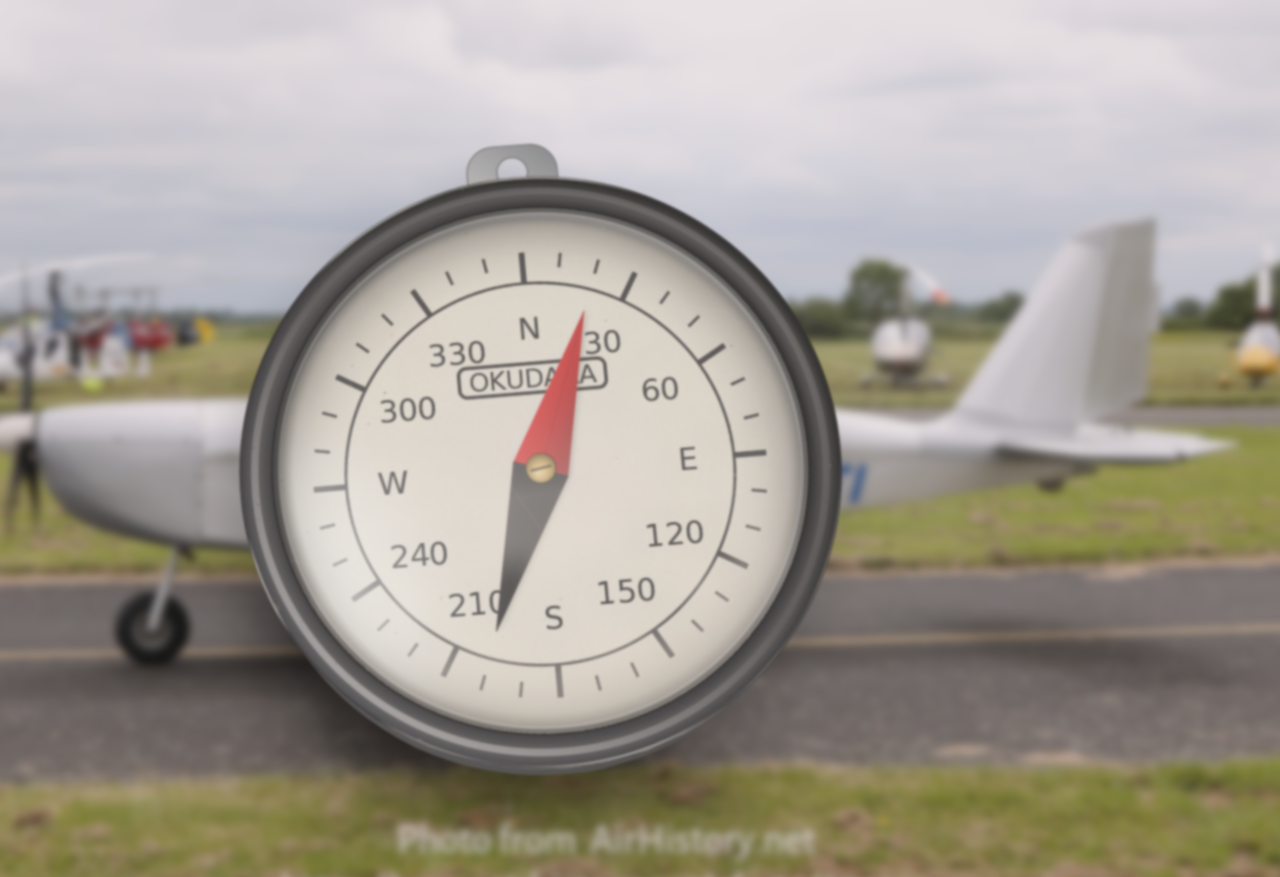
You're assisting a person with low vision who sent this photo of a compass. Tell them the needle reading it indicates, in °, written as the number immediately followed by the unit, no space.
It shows 20°
